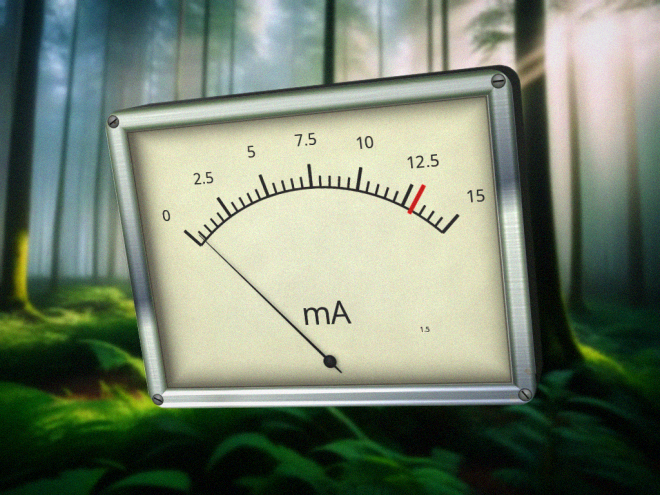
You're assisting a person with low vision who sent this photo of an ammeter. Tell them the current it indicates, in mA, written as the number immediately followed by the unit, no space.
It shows 0.5mA
